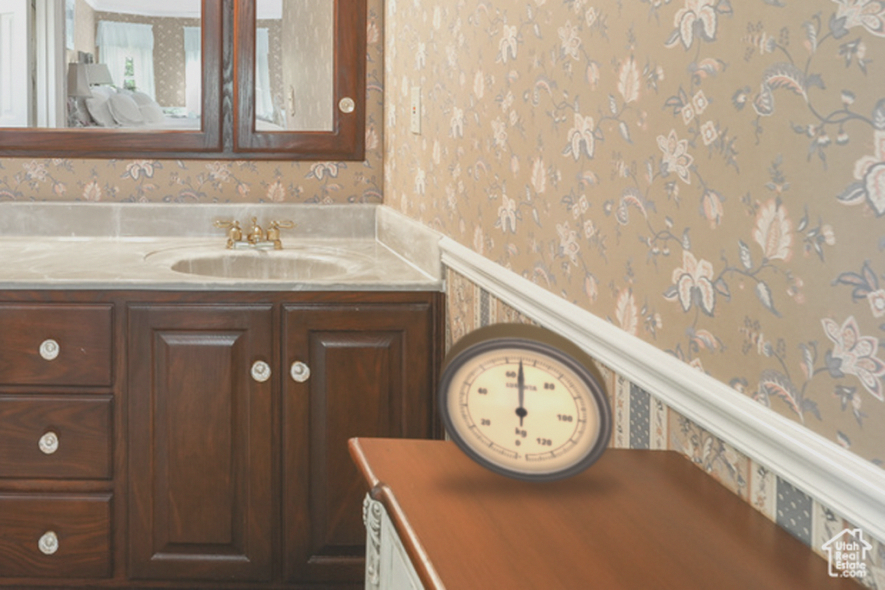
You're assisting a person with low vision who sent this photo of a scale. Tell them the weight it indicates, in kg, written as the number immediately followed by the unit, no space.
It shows 65kg
